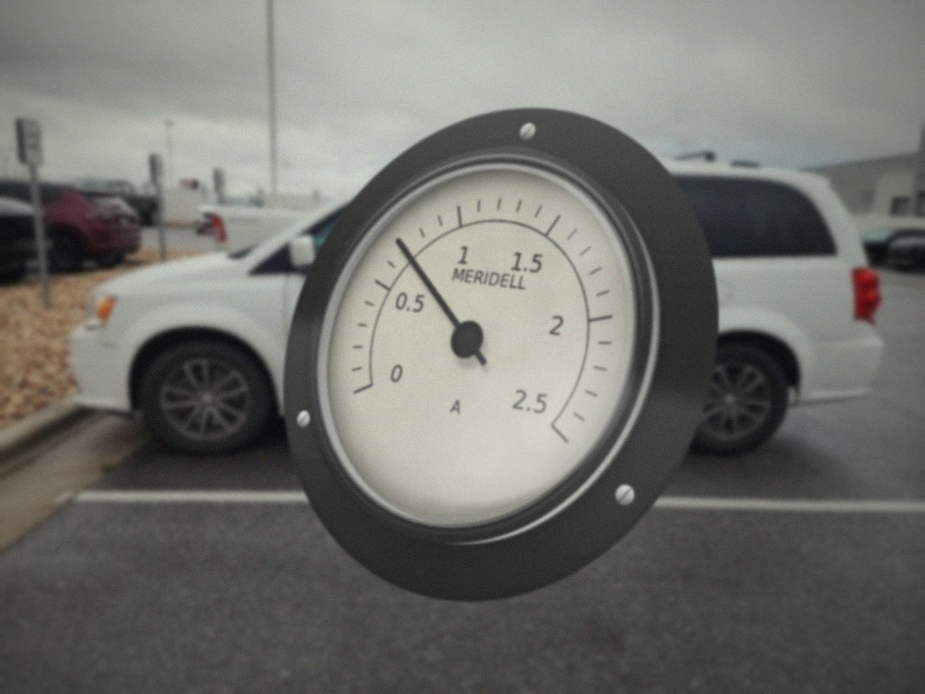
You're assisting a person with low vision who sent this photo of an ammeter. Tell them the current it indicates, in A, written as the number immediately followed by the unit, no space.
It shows 0.7A
